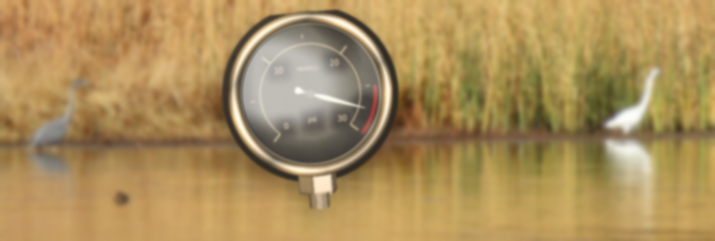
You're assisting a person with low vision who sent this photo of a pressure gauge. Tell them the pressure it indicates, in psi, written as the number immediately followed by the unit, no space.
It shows 27.5psi
